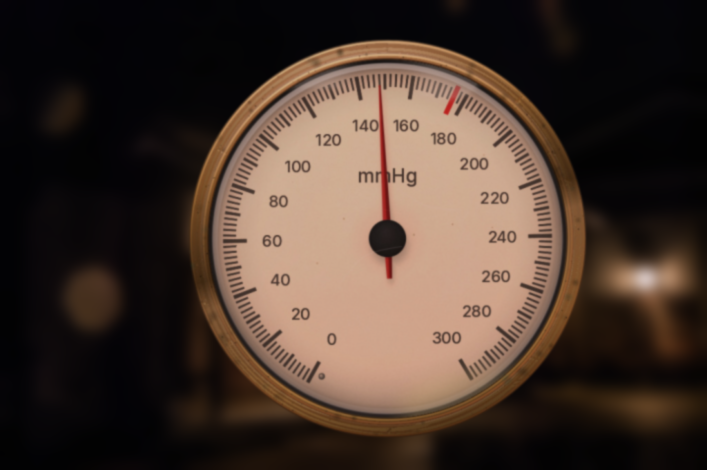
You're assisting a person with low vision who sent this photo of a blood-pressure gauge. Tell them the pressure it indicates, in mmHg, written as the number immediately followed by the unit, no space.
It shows 148mmHg
